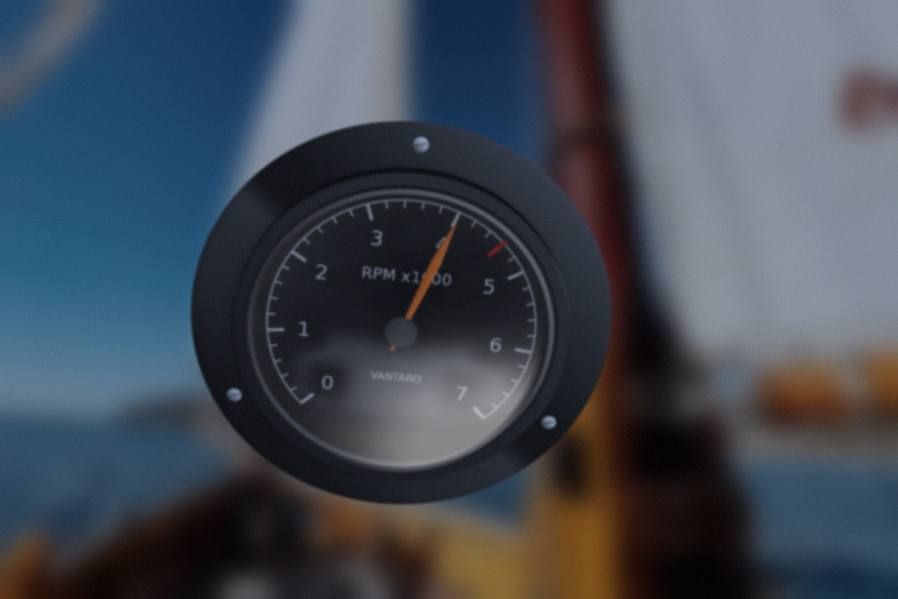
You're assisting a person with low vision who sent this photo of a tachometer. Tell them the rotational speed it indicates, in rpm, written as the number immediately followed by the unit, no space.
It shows 4000rpm
